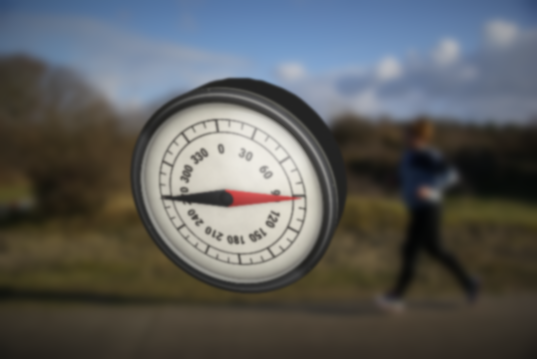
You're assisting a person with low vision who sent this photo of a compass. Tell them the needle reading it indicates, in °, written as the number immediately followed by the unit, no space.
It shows 90°
